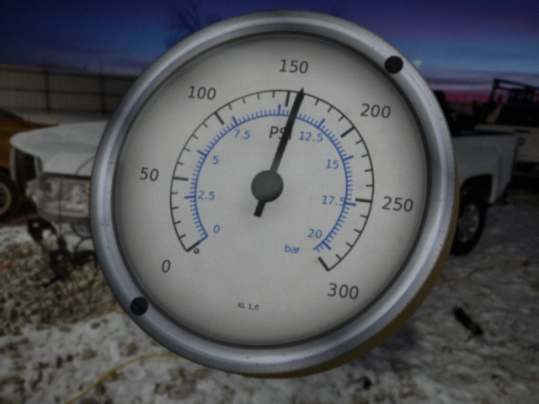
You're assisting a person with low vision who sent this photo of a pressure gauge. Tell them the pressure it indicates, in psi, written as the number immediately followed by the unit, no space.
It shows 160psi
